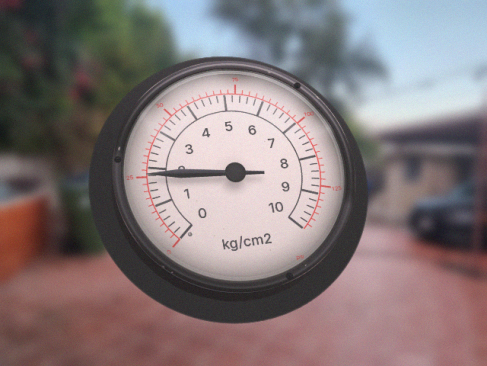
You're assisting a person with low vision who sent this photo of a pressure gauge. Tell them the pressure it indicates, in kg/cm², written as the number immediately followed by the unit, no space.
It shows 1.8kg/cm²
